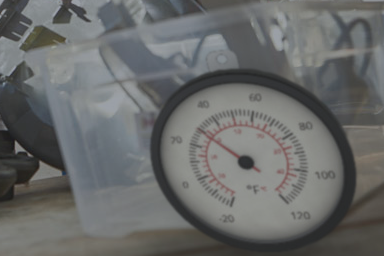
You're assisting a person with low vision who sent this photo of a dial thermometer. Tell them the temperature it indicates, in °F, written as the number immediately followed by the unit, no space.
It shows 30°F
